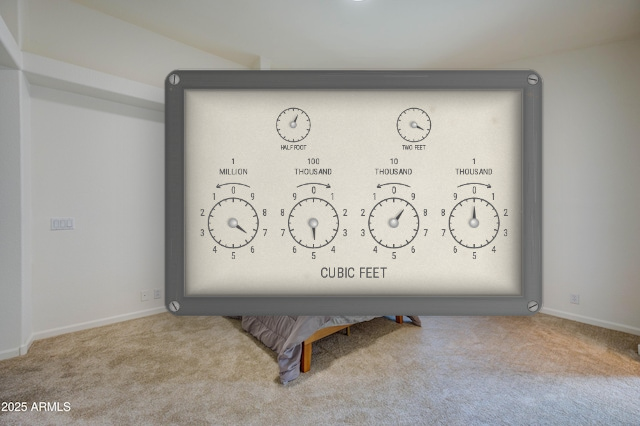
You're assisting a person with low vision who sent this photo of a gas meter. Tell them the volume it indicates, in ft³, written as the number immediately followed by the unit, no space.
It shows 649000ft³
